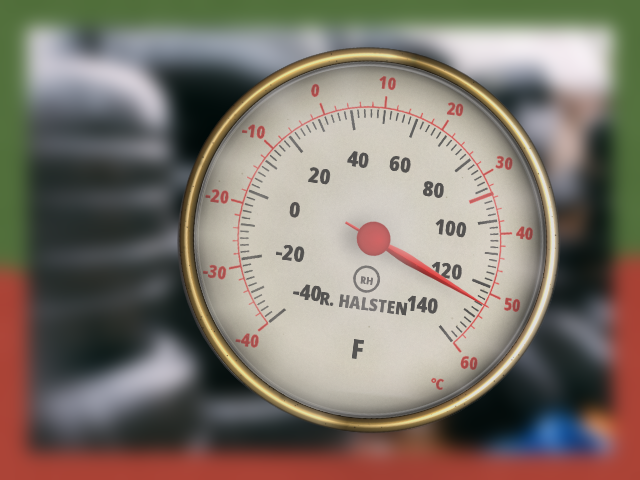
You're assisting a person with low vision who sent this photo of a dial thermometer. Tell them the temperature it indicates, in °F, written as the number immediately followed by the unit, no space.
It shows 126°F
